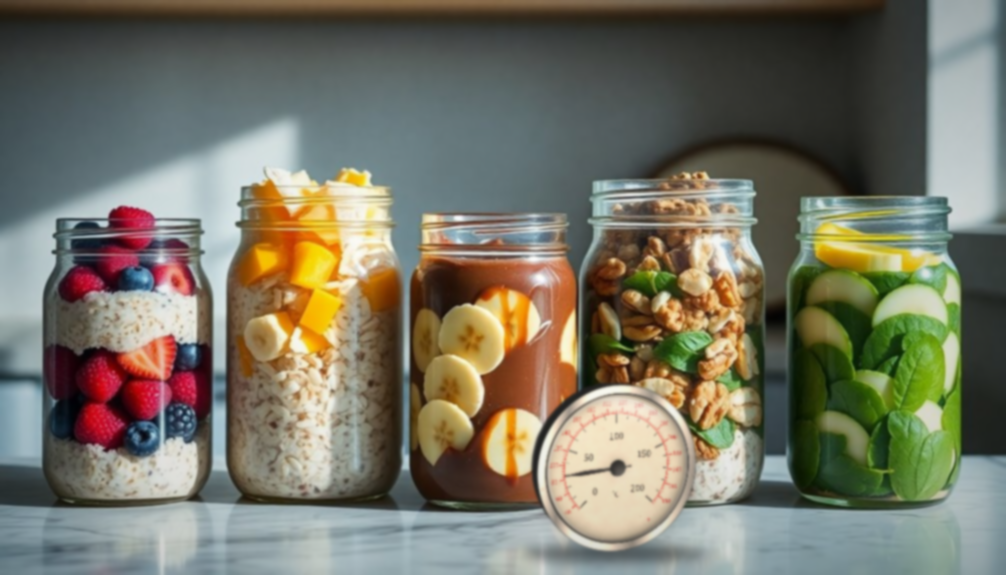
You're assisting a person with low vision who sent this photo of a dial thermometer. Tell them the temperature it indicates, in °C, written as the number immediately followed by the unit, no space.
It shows 30°C
